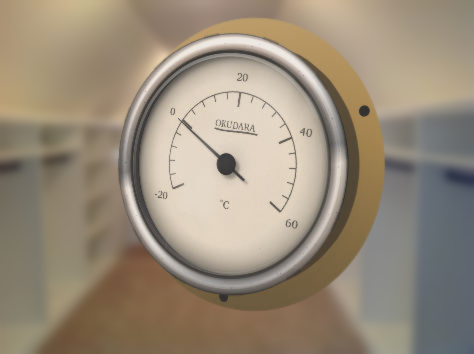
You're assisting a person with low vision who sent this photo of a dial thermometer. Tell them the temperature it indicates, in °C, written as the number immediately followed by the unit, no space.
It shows 0°C
